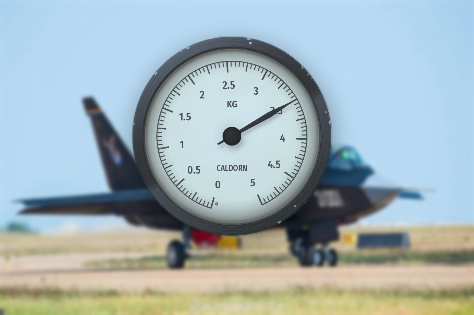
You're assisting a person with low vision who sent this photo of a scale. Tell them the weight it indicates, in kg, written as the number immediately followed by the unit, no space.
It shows 3.5kg
